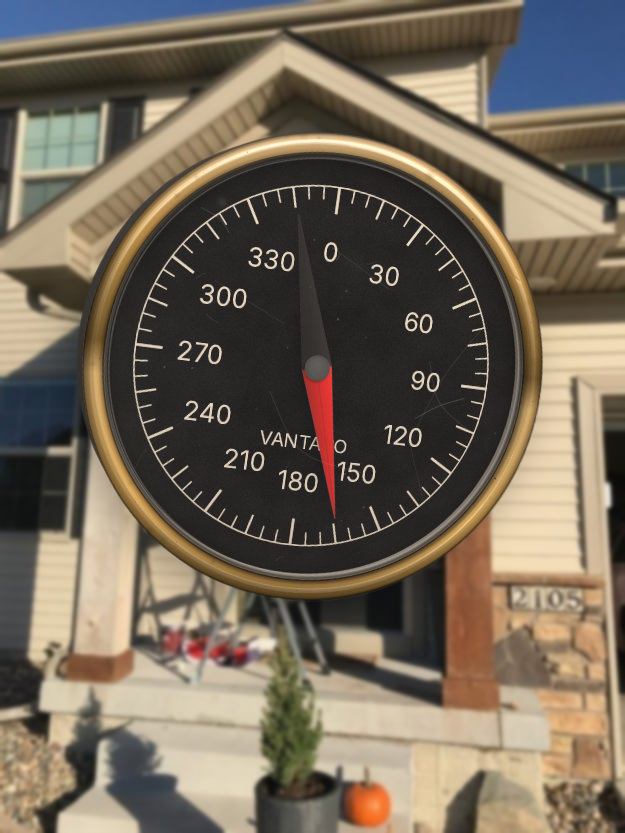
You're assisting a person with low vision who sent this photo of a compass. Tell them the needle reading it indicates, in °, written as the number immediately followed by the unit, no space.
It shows 165°
